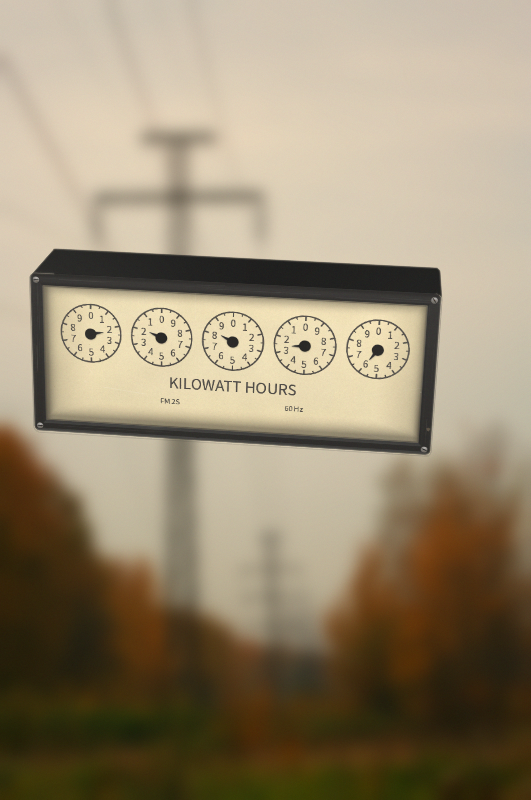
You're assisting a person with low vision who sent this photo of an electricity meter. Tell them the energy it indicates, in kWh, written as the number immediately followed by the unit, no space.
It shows 21826kWh
